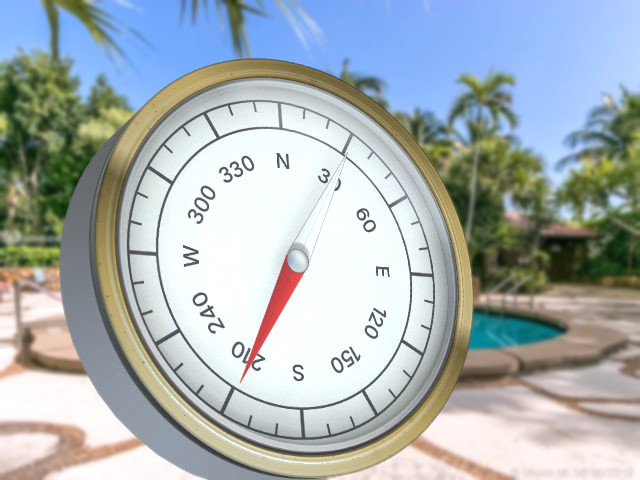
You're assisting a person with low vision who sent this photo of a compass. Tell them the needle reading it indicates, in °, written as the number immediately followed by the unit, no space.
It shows 210°
